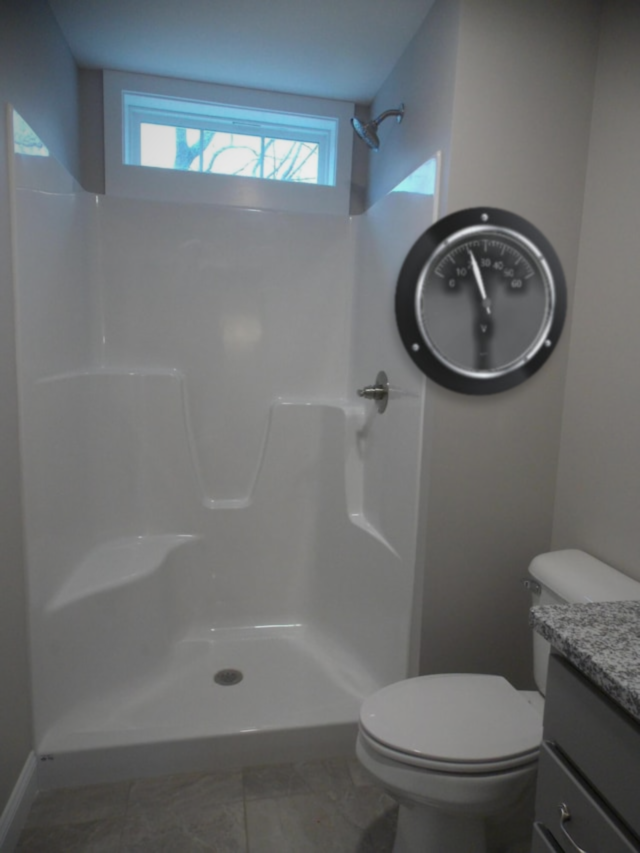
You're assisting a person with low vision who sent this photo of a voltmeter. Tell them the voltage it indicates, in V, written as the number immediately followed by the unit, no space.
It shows 20V
